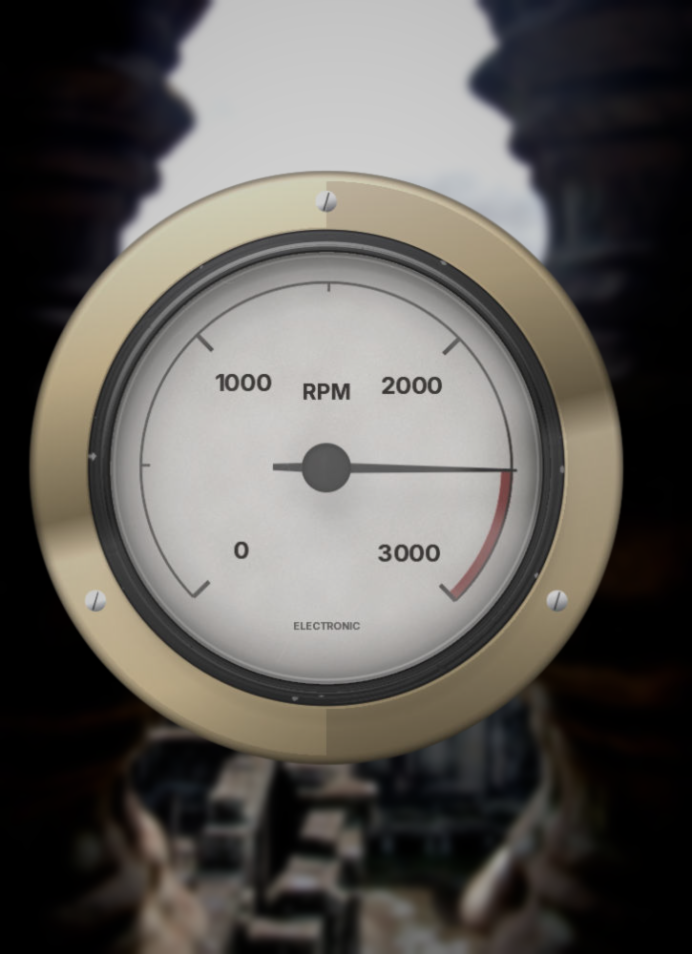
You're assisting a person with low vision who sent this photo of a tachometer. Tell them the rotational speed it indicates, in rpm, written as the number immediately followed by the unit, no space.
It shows 2500rpm
